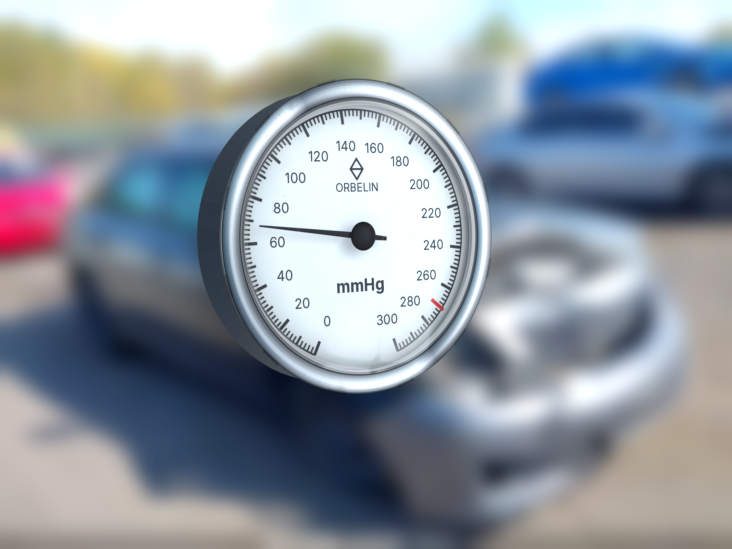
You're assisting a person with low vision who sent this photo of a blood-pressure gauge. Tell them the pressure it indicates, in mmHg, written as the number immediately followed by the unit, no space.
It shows 68mmHg
